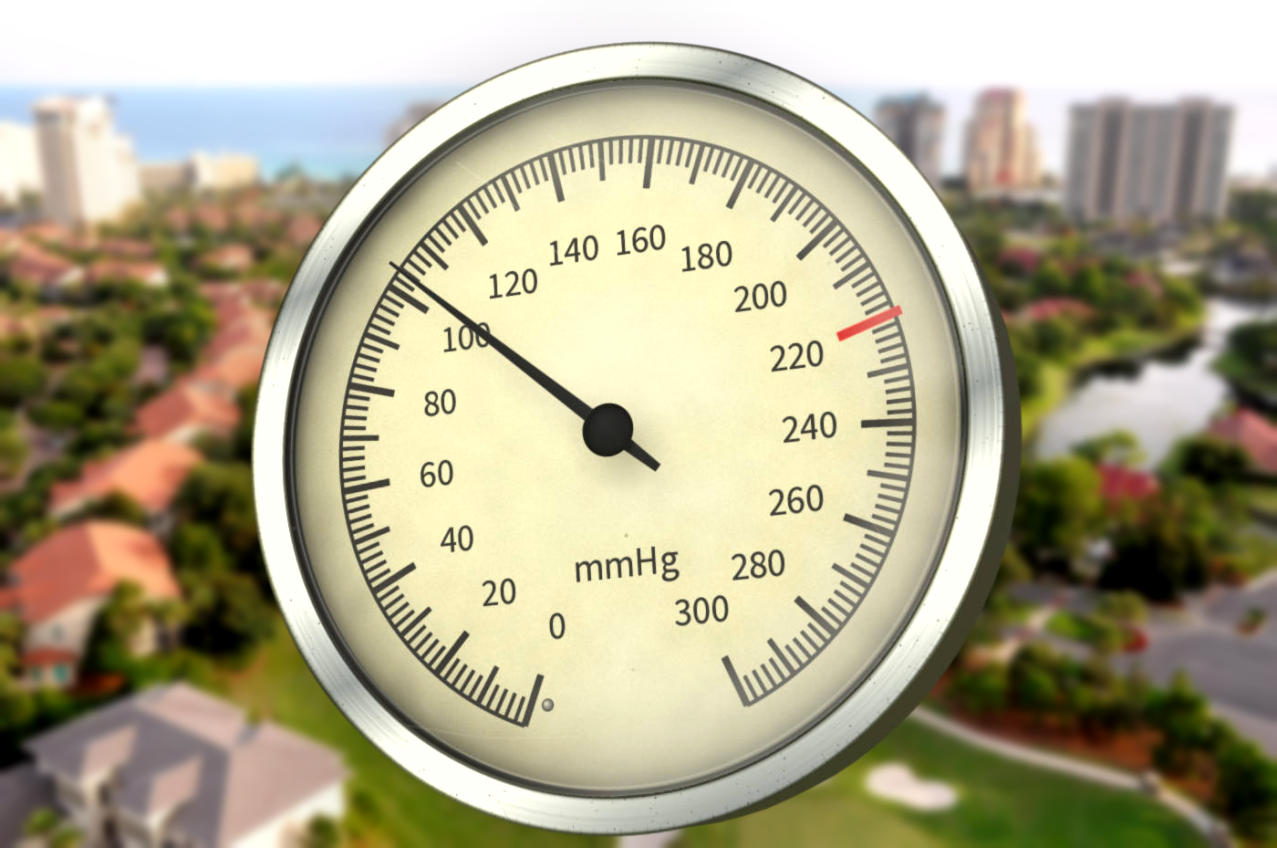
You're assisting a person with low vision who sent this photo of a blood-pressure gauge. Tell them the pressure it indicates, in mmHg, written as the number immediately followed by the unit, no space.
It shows 104mmHg
